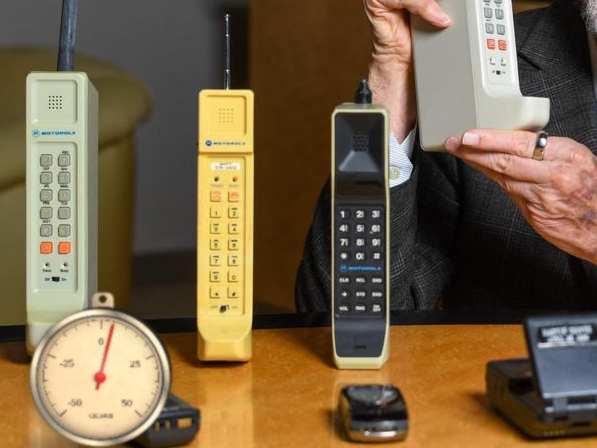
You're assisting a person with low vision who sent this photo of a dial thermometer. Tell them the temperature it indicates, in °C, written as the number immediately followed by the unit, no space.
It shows 5°C
